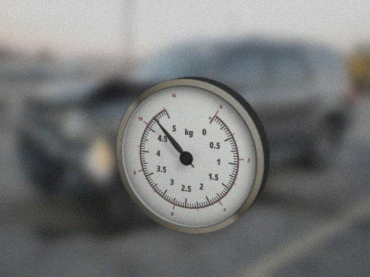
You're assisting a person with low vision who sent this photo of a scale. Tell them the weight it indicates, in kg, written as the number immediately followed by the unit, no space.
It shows 4.75kg
